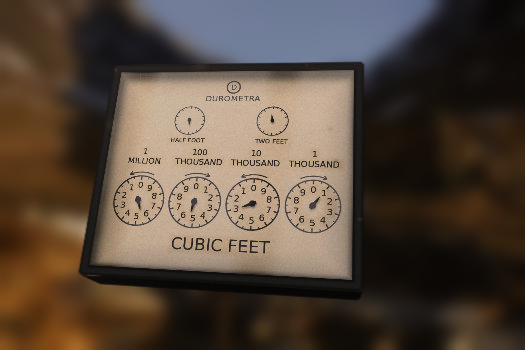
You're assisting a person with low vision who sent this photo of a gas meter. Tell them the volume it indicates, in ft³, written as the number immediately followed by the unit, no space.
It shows 553100ft³
